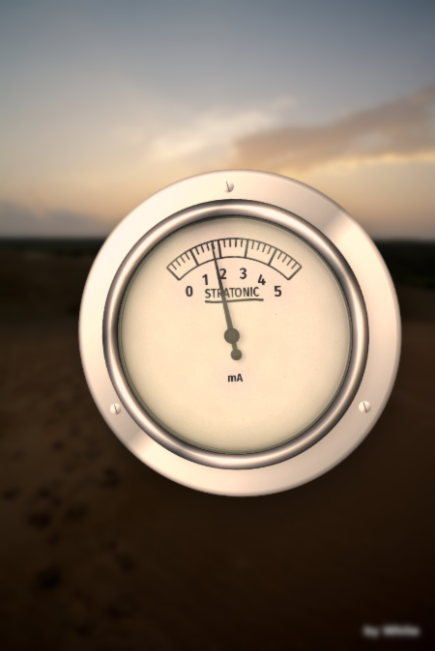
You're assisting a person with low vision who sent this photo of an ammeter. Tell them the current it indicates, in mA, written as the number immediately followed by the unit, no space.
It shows 1.8mA
